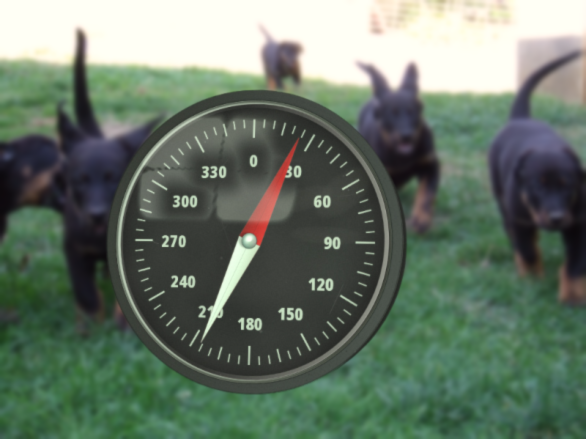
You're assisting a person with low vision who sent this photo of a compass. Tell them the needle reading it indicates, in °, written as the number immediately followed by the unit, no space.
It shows 25°
